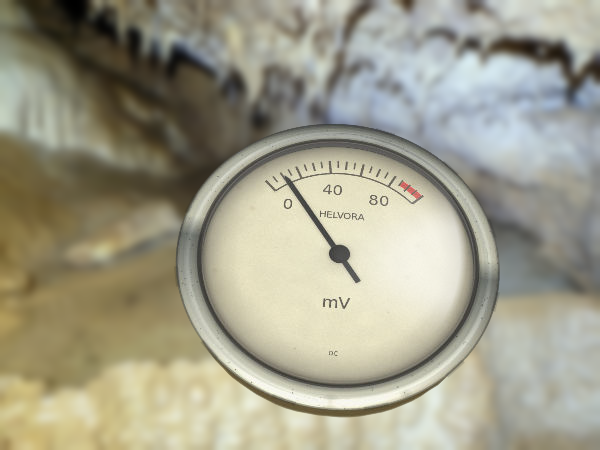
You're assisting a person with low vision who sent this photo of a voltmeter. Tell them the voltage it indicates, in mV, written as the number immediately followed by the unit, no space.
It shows 10mV
